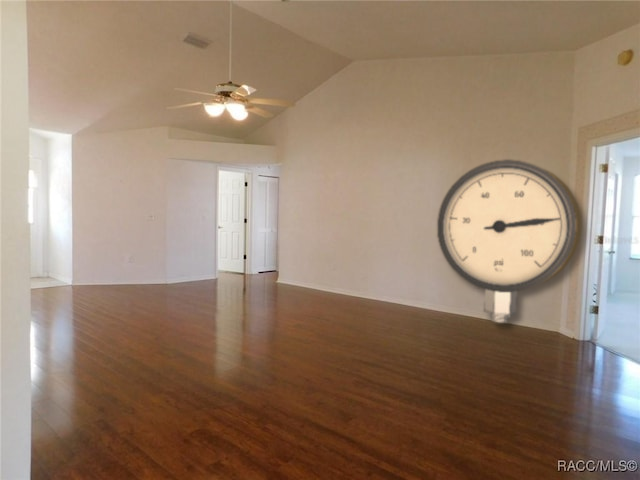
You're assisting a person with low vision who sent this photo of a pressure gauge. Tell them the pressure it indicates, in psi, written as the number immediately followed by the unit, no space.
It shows 80psi
